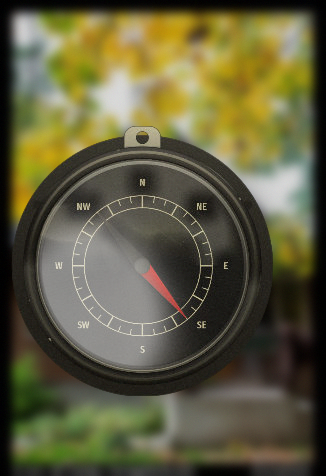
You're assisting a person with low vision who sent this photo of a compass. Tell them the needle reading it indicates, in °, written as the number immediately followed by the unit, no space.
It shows 140°
